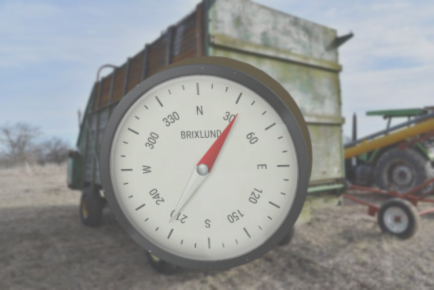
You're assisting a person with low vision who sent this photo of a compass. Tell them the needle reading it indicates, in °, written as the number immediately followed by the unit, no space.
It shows 35°
